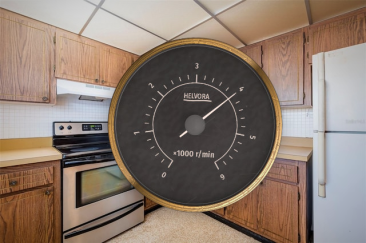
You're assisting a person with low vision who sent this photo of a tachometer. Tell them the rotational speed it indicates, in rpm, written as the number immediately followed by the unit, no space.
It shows 4000rpm
